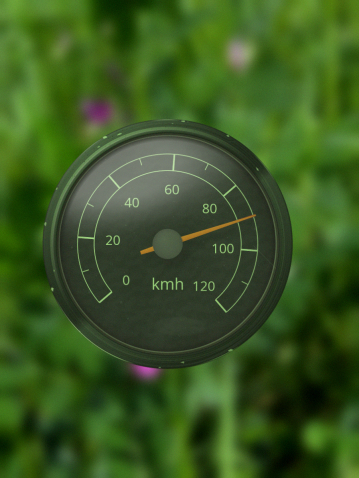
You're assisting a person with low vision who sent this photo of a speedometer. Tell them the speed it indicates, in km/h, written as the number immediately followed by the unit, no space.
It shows 90km/h
